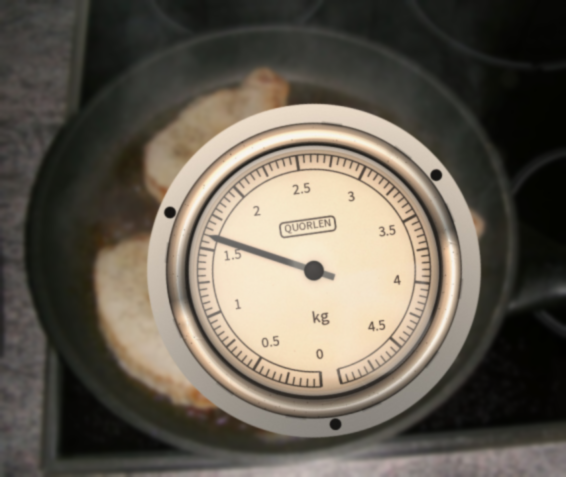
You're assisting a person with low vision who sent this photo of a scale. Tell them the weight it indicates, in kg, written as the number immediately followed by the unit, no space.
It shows 1.6kg
